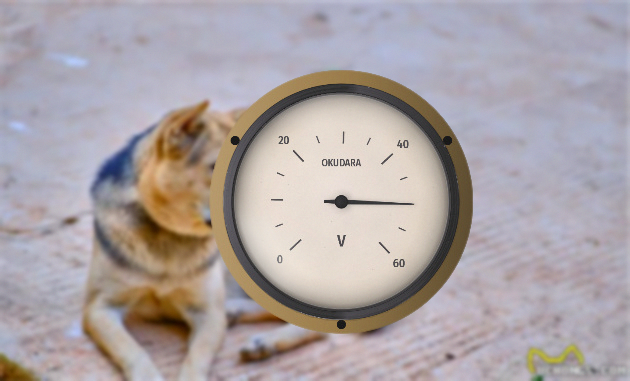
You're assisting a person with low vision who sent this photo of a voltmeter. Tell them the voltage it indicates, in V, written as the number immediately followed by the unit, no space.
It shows 50V
